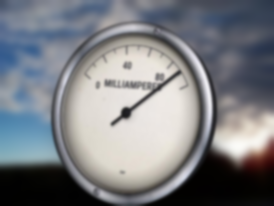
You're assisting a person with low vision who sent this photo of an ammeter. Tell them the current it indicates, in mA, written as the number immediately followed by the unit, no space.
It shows 90mA
